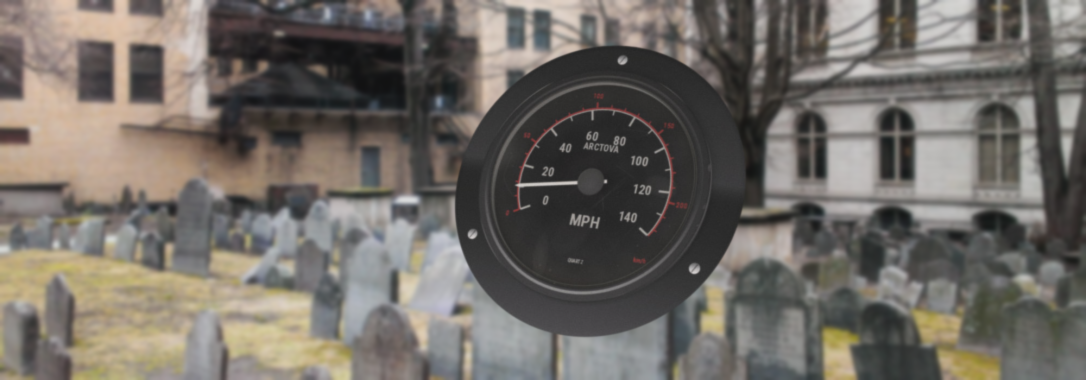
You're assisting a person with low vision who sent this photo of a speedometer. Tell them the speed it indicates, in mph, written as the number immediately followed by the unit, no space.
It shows 10mph
